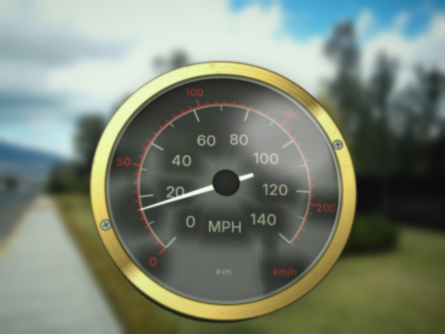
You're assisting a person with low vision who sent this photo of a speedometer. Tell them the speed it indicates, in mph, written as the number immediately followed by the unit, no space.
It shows 15mph
